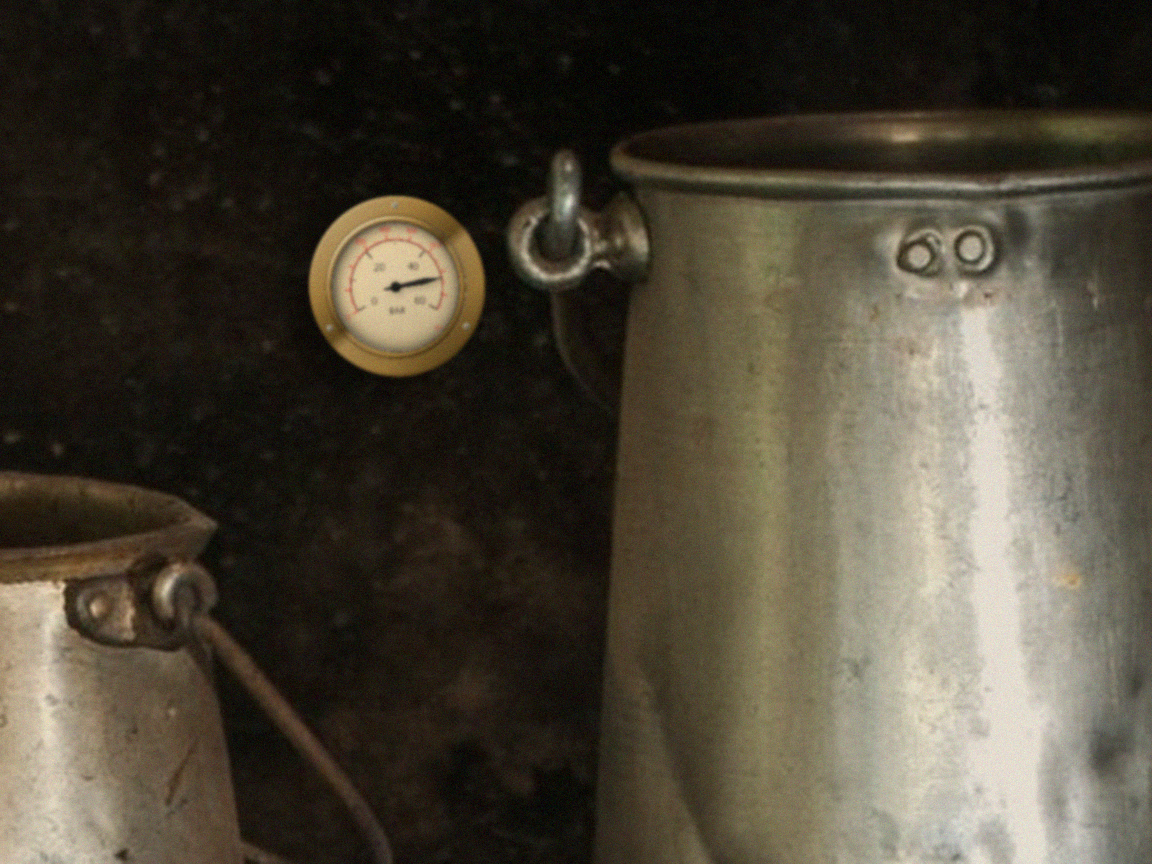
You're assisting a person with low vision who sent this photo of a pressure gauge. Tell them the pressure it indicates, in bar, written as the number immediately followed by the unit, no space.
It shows 50bar
